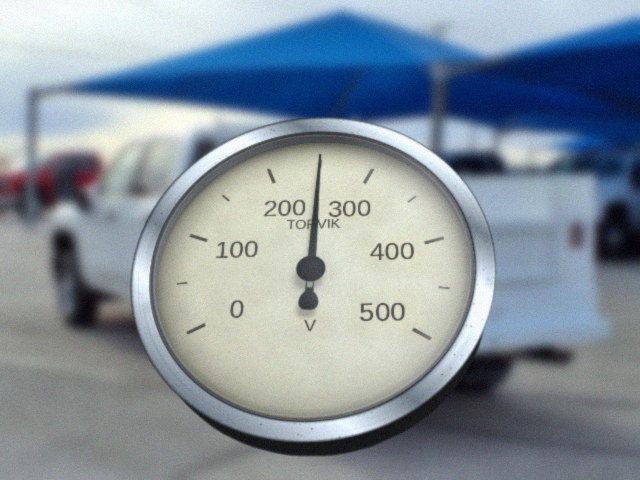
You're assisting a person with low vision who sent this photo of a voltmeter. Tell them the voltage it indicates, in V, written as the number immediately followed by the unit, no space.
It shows 250V
